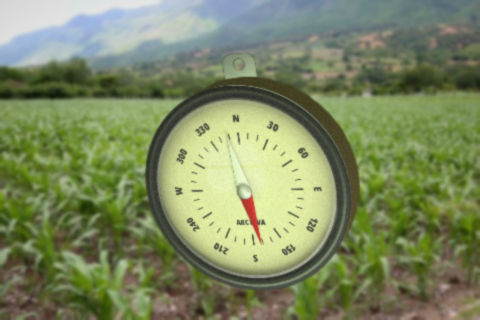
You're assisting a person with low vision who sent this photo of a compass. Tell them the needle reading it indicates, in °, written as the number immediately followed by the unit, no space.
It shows 170°
